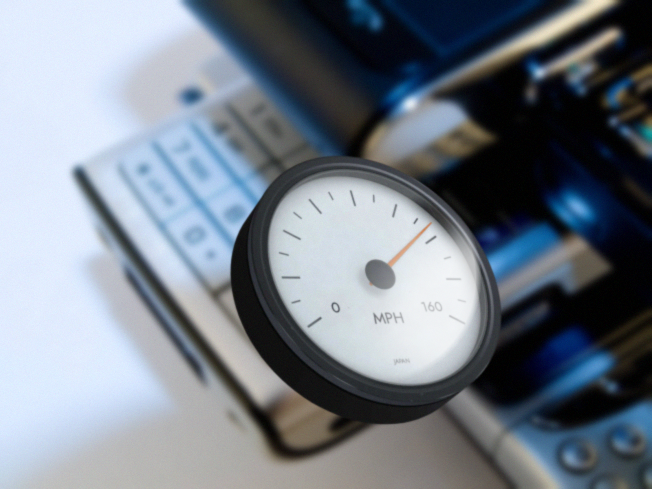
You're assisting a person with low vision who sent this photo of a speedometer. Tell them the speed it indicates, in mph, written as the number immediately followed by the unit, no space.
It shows 115mph
